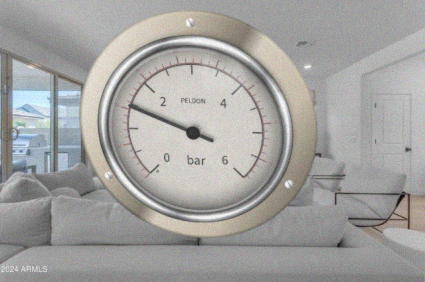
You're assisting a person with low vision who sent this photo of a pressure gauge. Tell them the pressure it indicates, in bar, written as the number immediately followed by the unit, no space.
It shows 1.5bar
